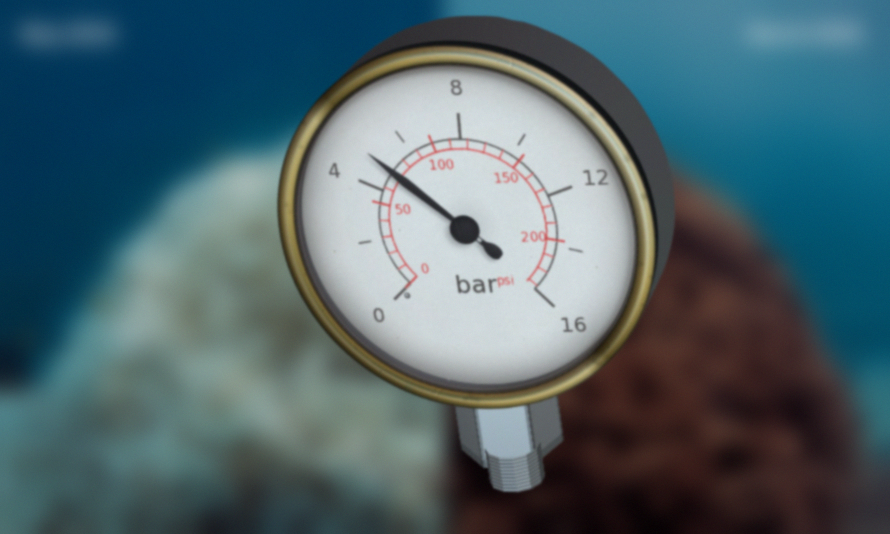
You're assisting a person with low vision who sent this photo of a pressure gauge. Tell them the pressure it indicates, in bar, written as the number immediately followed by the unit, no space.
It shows 5bar
